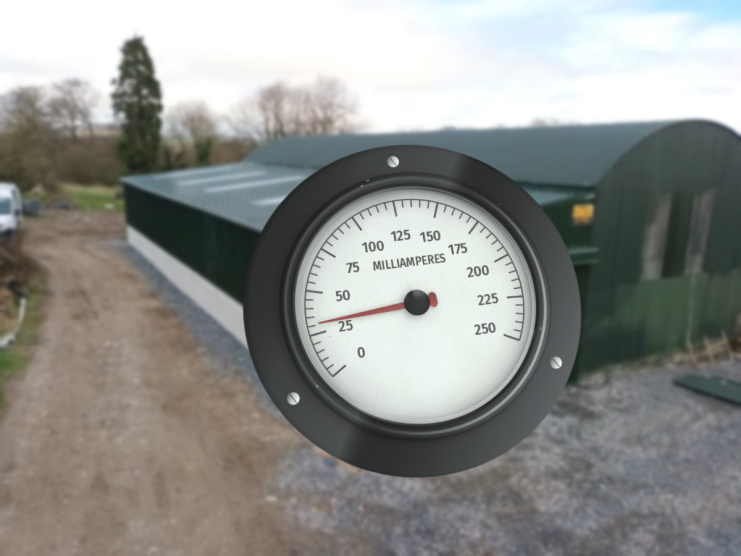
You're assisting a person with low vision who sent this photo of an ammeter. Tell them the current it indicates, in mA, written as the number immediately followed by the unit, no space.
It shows 30mA
